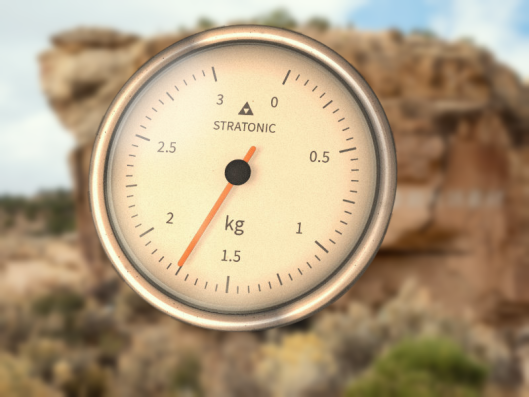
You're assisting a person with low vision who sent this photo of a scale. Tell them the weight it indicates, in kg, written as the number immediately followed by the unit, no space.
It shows 1.75kg
